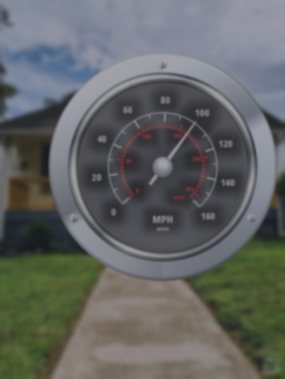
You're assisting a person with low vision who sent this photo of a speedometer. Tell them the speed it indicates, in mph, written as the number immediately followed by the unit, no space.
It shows 100mph
